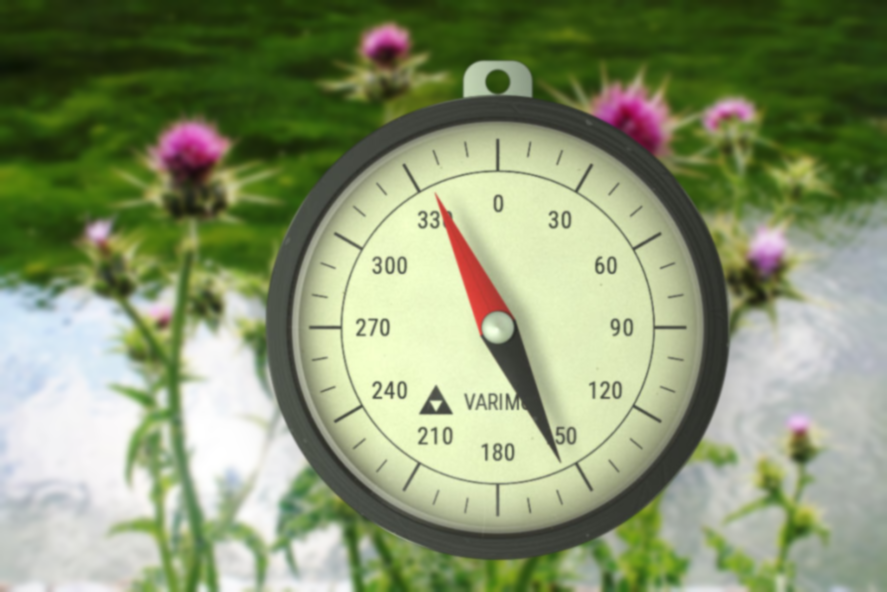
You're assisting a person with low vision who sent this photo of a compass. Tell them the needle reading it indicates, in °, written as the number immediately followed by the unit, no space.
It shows 335°
